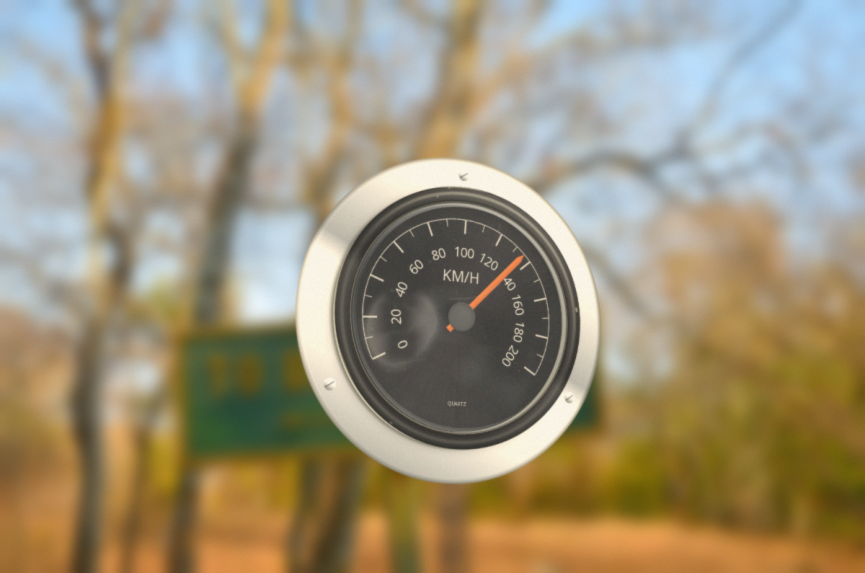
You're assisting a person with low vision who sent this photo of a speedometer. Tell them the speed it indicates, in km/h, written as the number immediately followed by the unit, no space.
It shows 135km/h
